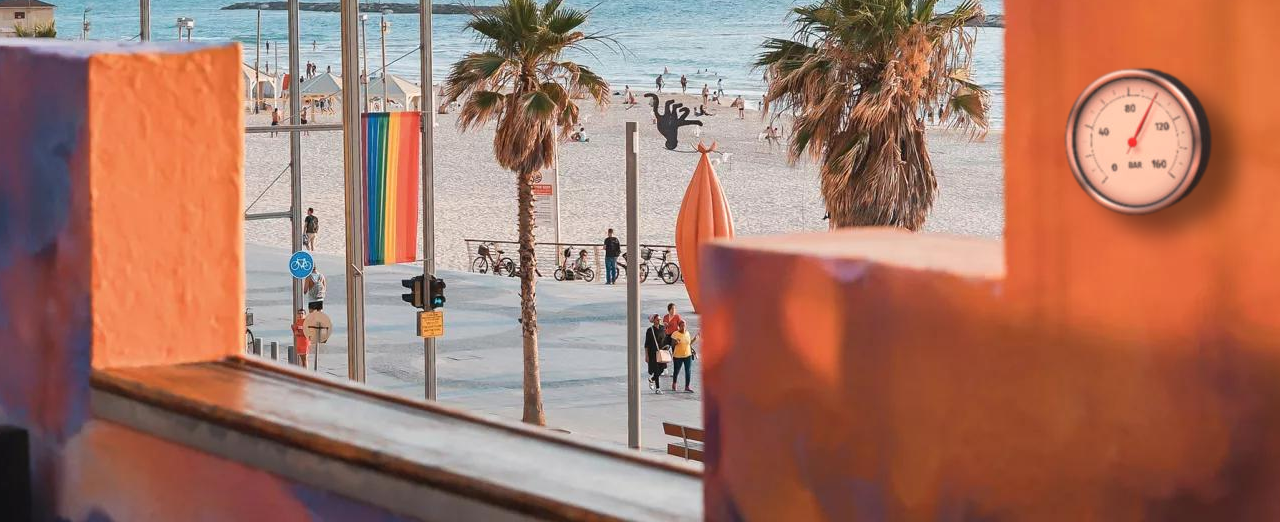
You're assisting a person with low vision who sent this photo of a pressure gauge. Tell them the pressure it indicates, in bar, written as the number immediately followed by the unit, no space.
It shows 100bar
